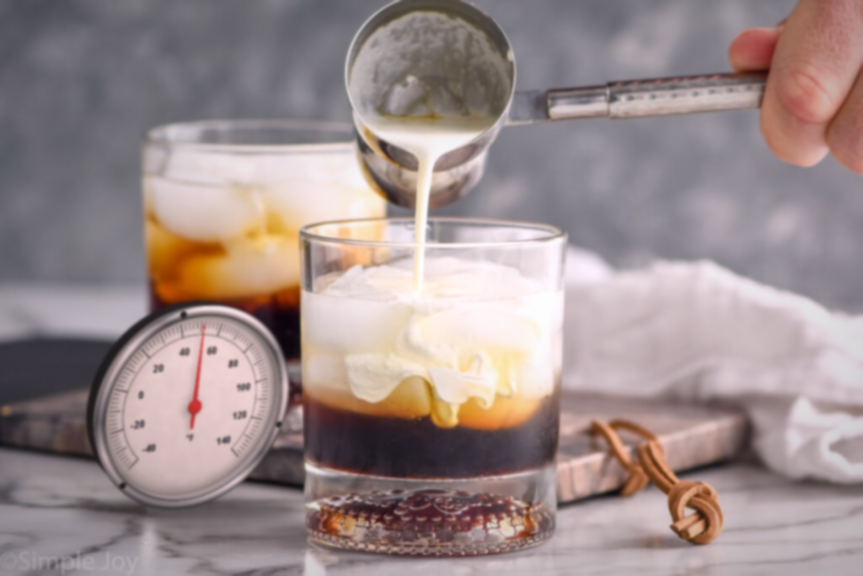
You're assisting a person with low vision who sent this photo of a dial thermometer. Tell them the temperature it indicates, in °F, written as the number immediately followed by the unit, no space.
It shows 50°F
